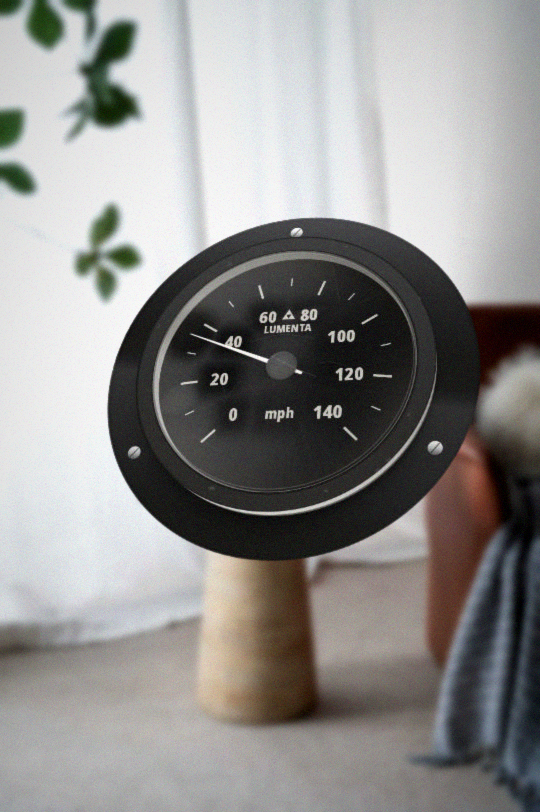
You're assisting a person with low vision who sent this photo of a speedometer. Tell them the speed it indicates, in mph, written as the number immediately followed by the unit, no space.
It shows 35mph
